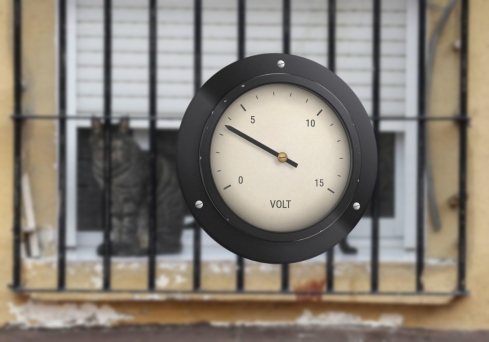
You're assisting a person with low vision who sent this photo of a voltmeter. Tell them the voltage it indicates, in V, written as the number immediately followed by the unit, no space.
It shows 3.5V
